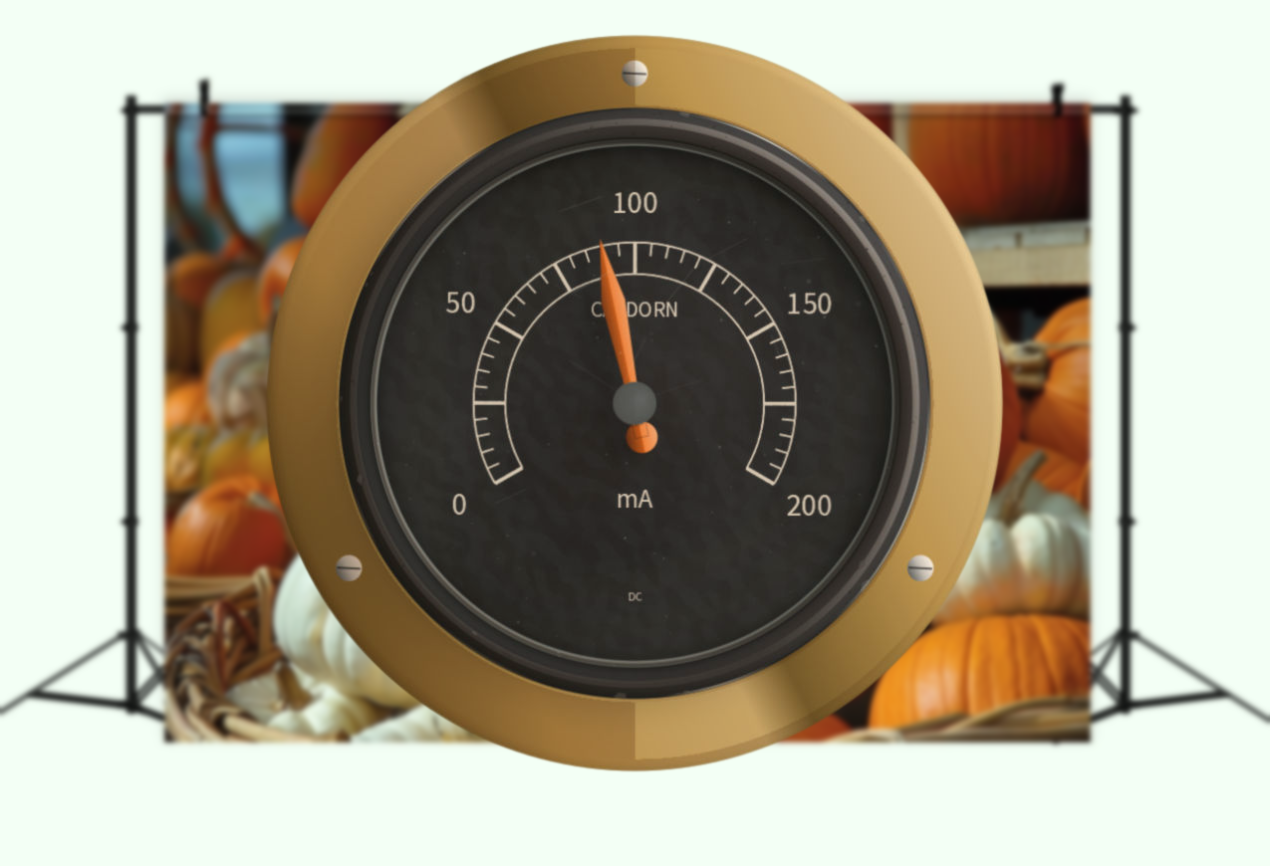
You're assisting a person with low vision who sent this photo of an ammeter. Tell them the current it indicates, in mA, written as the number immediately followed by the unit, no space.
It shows 90mA
